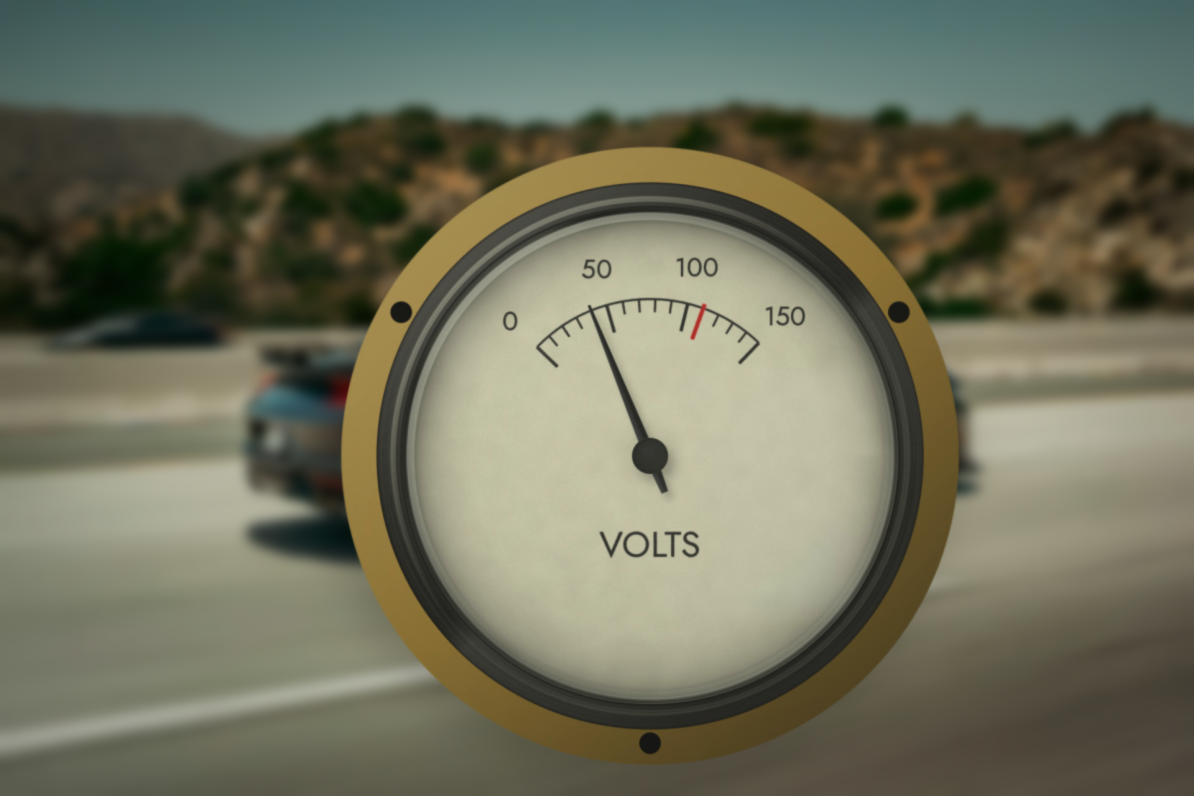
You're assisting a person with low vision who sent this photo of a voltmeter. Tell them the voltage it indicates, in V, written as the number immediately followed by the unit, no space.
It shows 40V
